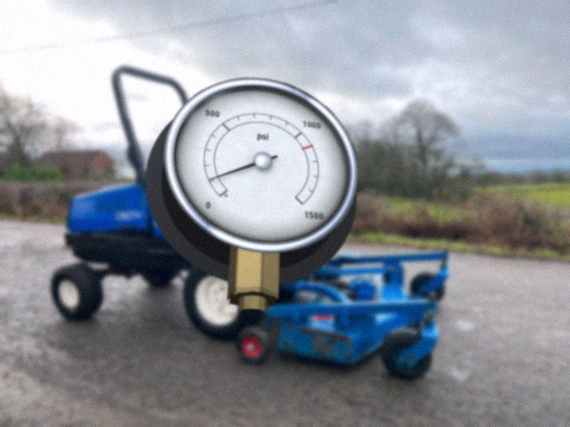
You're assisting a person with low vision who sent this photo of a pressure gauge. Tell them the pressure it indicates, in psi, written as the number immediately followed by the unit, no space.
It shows 100psi
